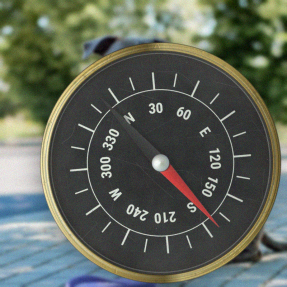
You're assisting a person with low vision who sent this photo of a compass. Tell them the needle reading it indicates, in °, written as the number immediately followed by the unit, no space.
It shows 172.5°
